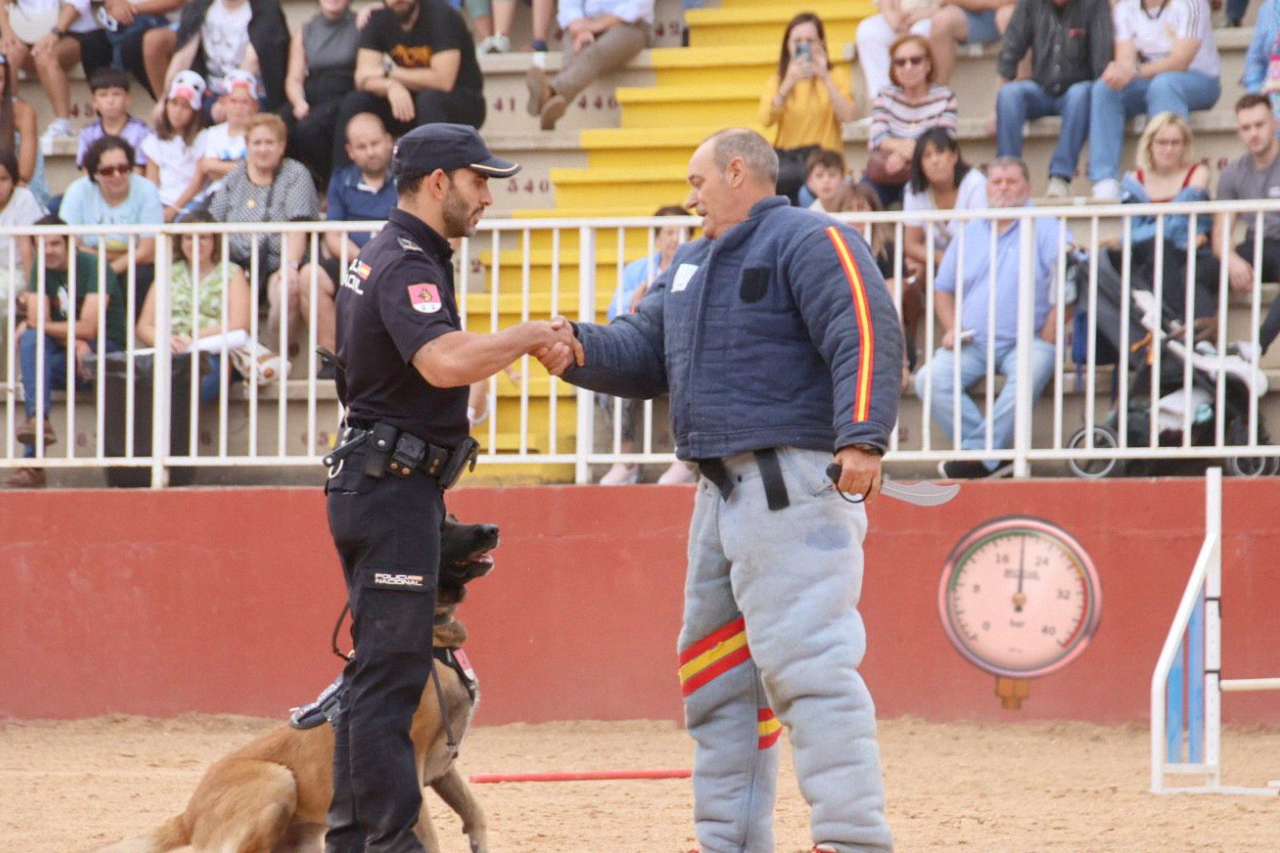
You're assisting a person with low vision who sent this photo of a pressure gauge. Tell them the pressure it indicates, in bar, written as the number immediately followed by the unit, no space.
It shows 20bar
